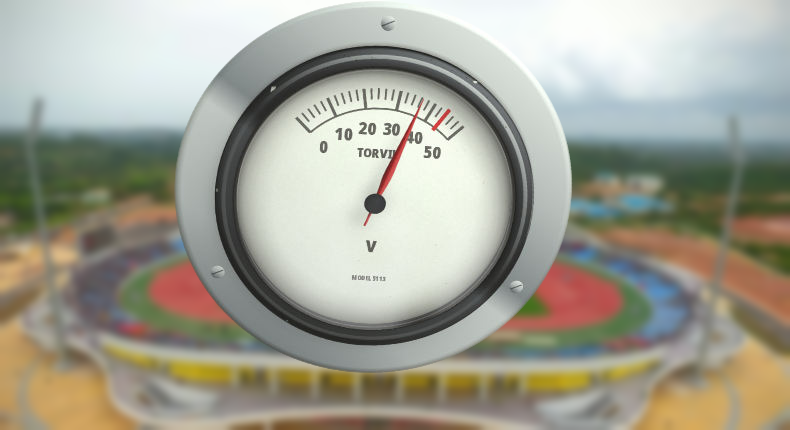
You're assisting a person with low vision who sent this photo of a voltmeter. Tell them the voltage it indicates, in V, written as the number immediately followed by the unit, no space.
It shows 36V
